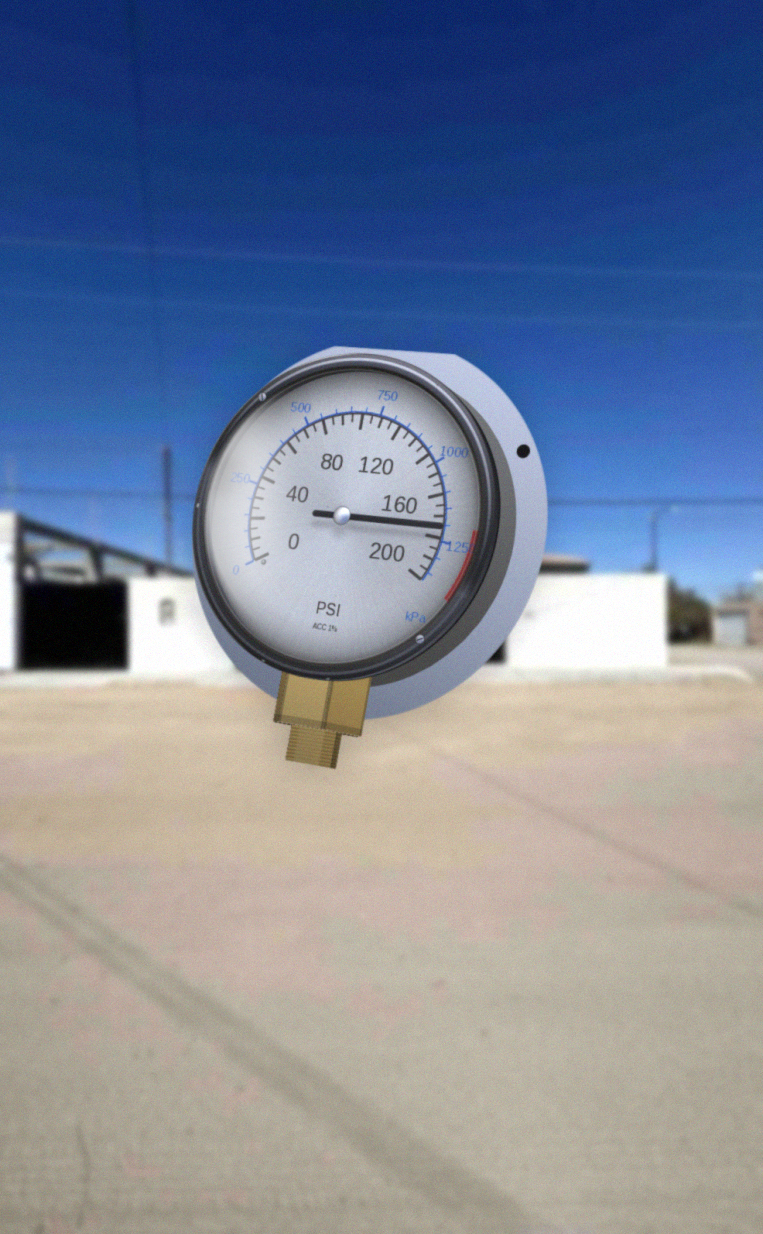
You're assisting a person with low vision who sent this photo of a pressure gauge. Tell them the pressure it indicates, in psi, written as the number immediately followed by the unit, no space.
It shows 175psi
